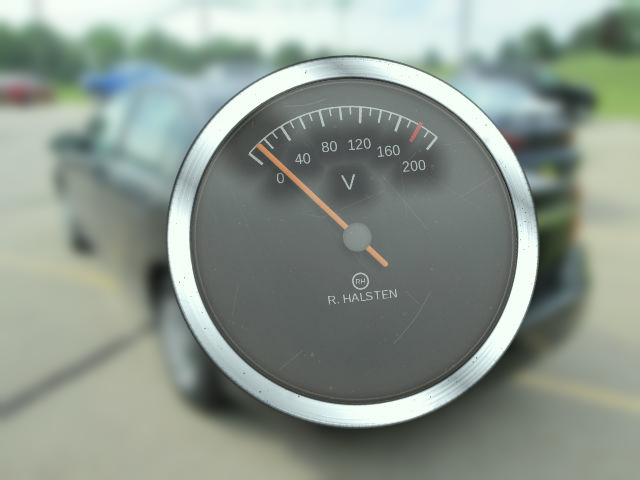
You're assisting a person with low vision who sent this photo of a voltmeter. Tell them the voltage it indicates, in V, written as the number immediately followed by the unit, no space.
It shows 10V
